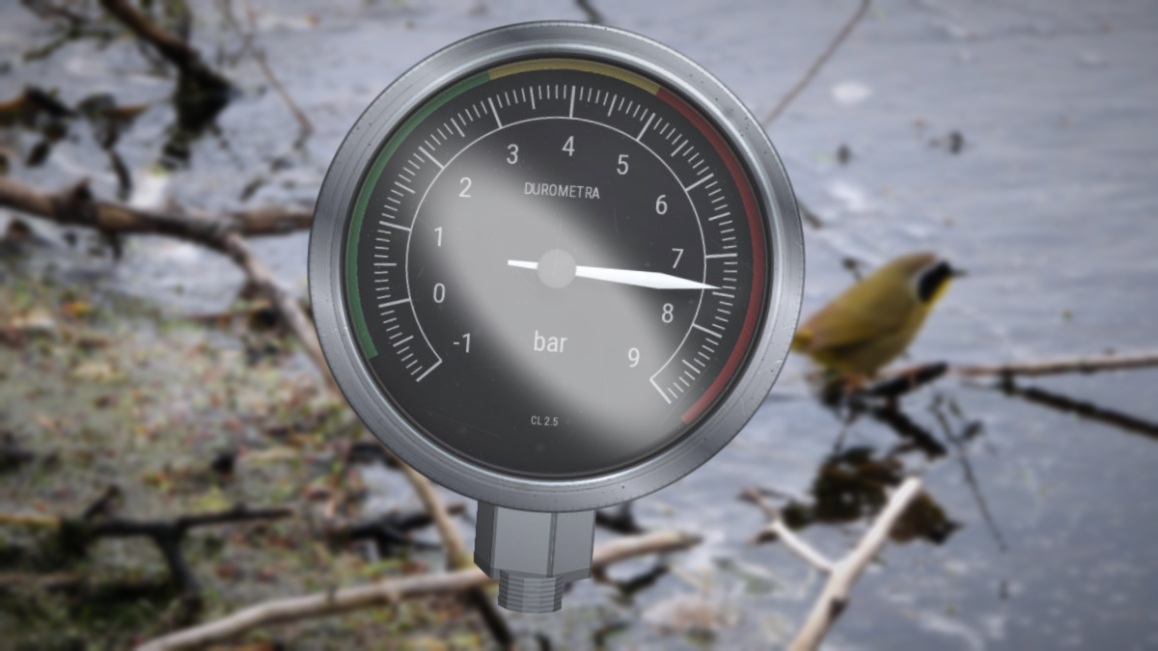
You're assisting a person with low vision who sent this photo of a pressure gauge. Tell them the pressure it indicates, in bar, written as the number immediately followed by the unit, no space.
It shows 7.4bar
